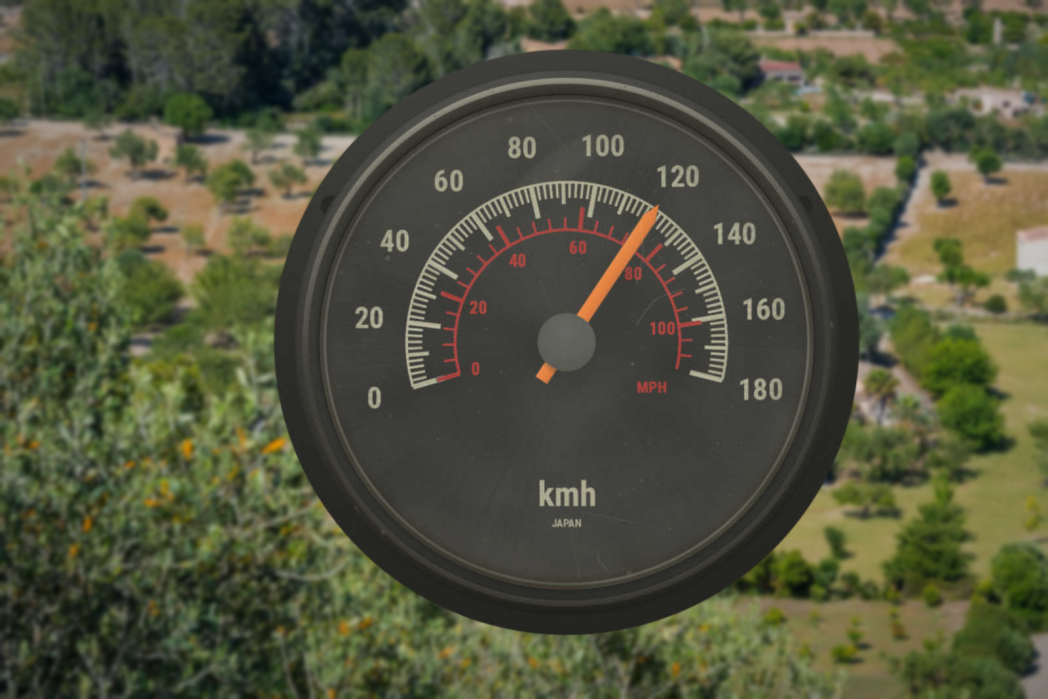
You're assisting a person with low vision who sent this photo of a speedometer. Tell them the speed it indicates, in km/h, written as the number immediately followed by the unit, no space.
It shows 120km/h
